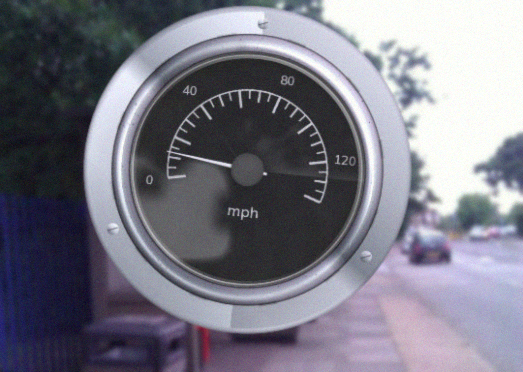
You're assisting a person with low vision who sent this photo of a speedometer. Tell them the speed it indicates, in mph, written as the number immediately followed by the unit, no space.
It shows 12.5mph
